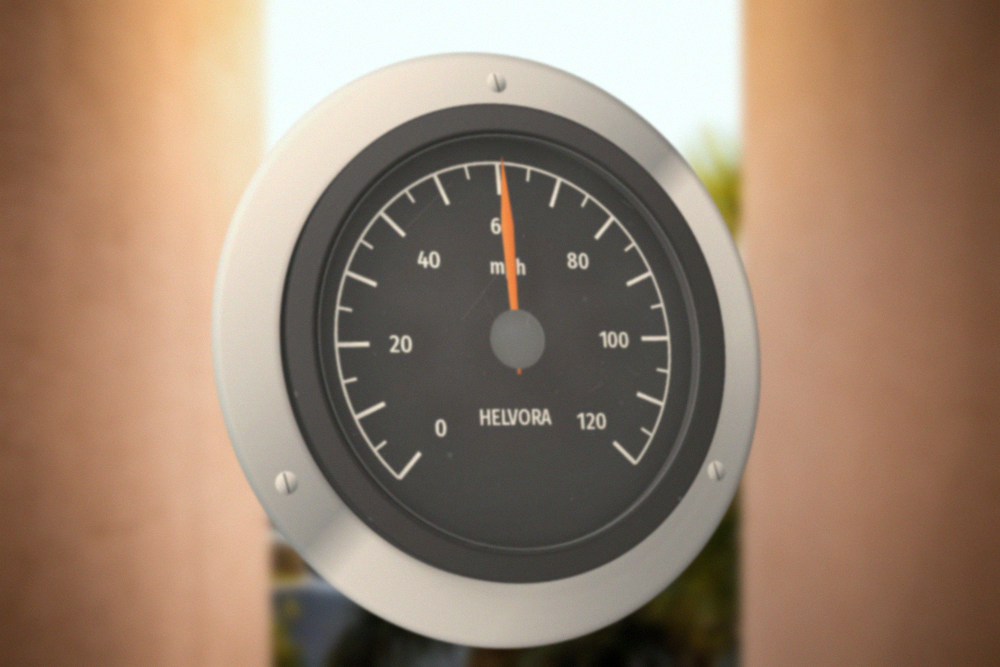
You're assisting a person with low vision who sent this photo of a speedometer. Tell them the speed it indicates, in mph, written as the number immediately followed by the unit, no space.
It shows 60mph
